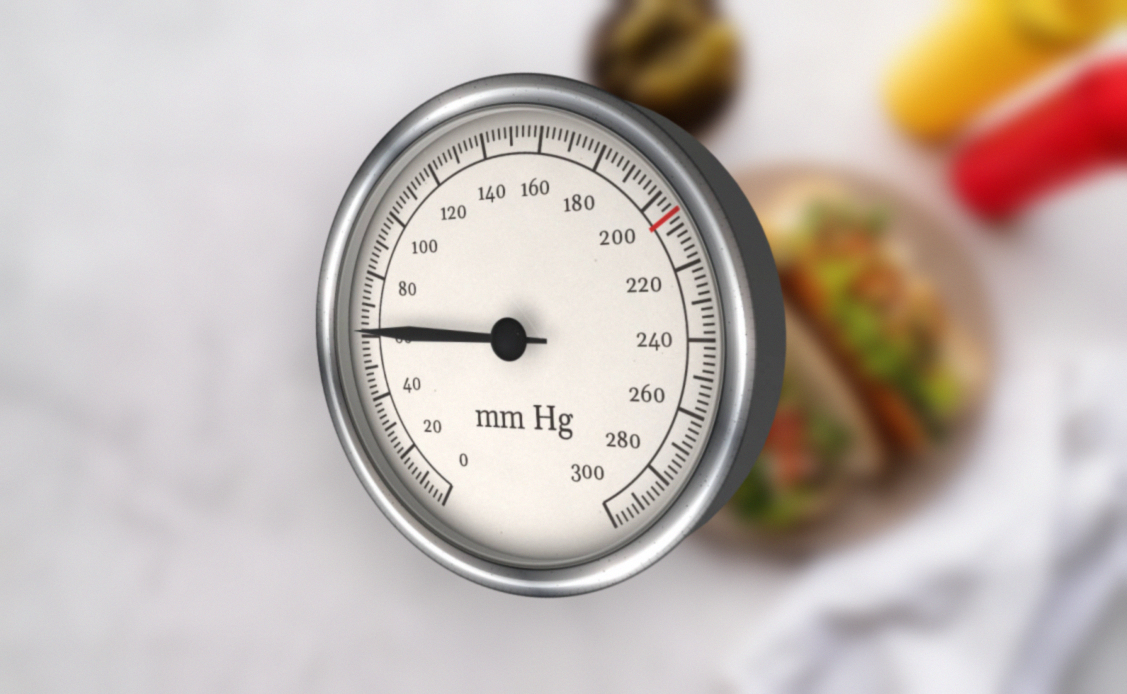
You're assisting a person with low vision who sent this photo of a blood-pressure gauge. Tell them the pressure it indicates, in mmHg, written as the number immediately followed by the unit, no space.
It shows 62mmHg
